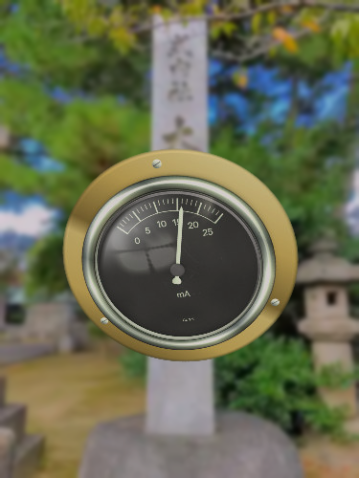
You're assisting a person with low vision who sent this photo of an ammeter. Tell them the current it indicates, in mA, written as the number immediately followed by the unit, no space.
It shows 16mA
